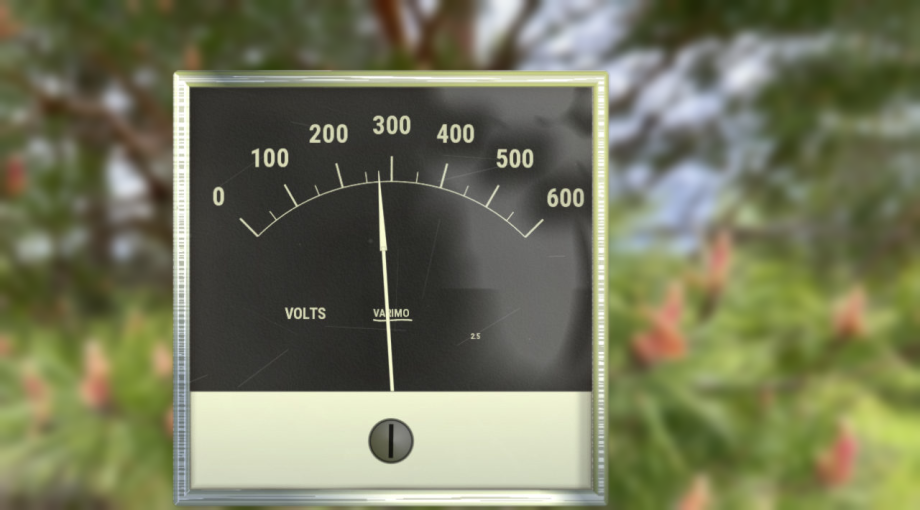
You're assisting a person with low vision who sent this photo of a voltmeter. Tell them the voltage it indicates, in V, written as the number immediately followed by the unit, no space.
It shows 275V
